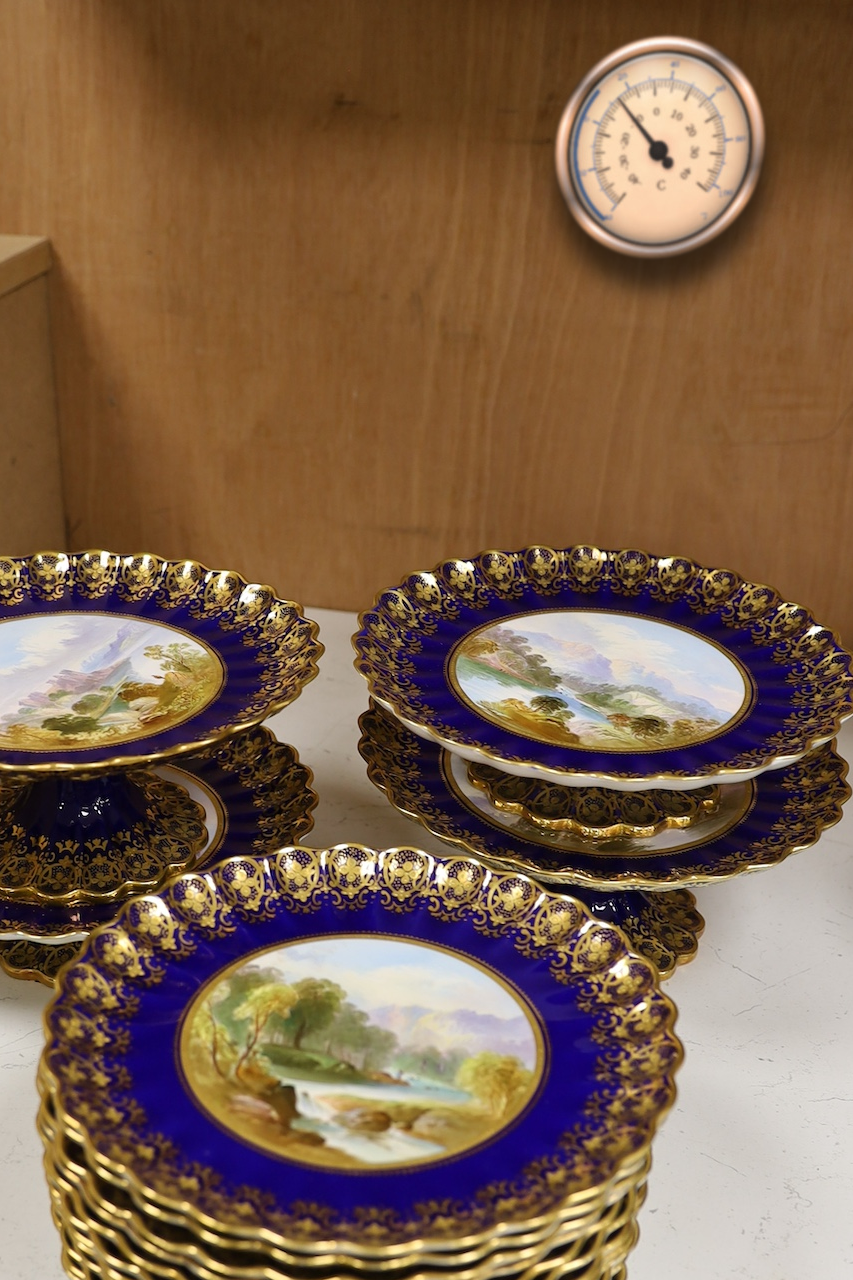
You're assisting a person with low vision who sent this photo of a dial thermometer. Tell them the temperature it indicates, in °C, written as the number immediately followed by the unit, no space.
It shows -10°C
